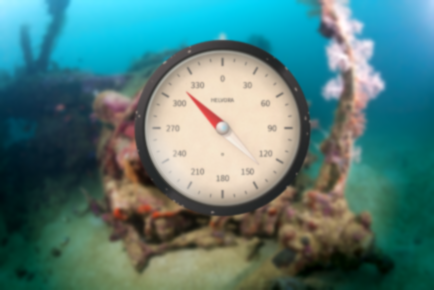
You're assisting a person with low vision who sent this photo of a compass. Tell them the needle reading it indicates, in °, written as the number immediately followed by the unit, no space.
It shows 315°
